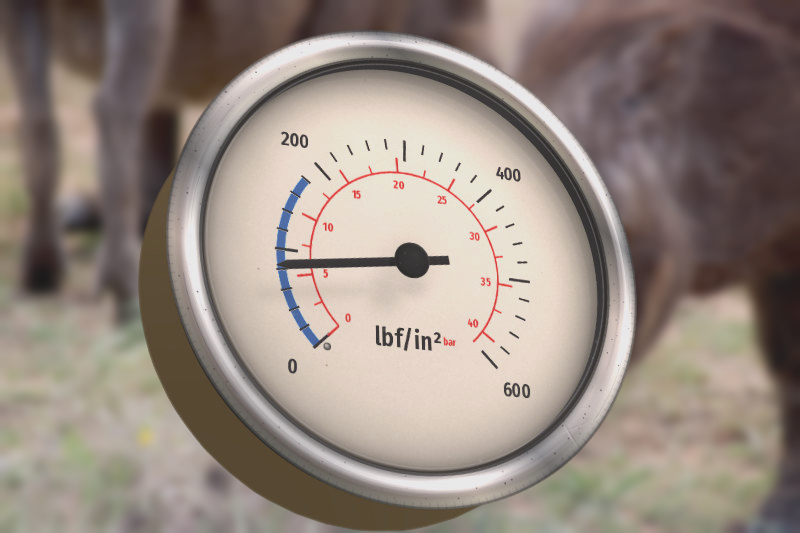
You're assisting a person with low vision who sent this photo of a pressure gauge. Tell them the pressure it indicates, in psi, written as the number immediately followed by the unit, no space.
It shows 80psi
